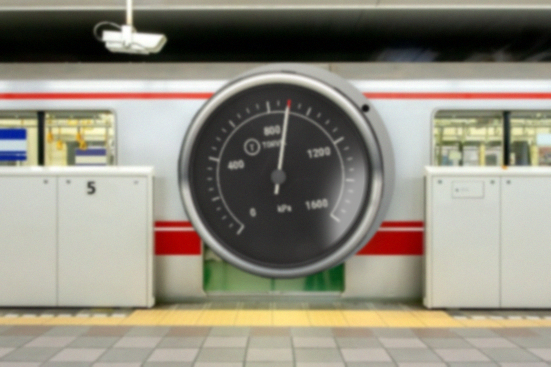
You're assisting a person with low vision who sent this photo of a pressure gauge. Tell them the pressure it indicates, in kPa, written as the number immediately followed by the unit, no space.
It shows 900kPa
